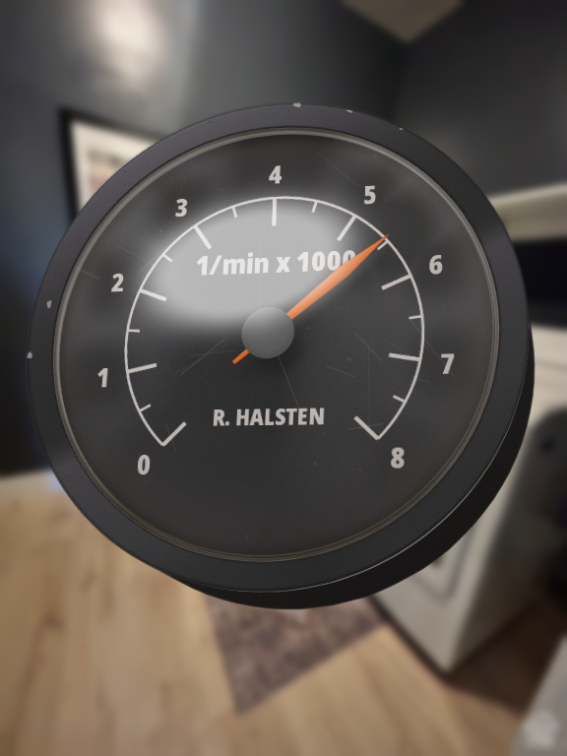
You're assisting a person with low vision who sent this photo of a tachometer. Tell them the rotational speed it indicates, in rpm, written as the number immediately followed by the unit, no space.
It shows 5500rpm
